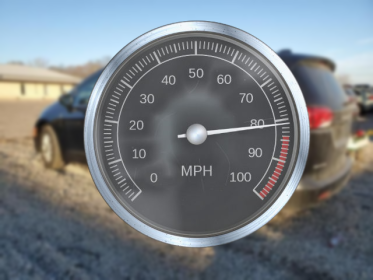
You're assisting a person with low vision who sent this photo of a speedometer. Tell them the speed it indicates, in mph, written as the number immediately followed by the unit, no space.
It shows 81mph
